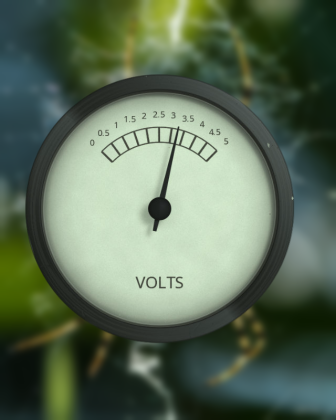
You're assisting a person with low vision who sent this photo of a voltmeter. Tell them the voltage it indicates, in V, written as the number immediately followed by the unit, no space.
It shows 3.25V
